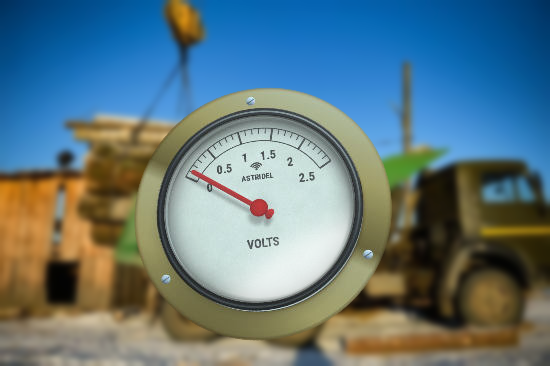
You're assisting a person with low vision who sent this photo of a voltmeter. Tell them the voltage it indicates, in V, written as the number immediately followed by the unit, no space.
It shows 0.1V
